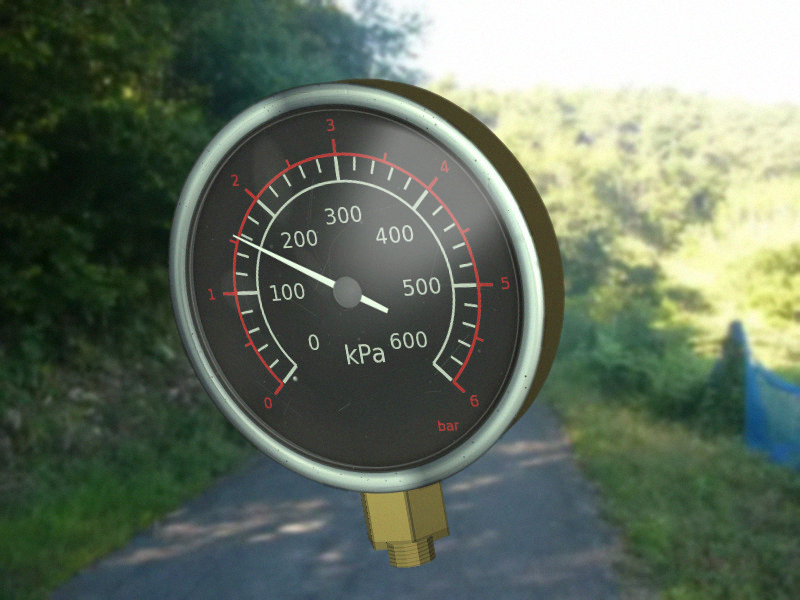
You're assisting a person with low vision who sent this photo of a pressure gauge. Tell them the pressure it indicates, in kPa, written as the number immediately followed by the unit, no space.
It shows 160kPa
